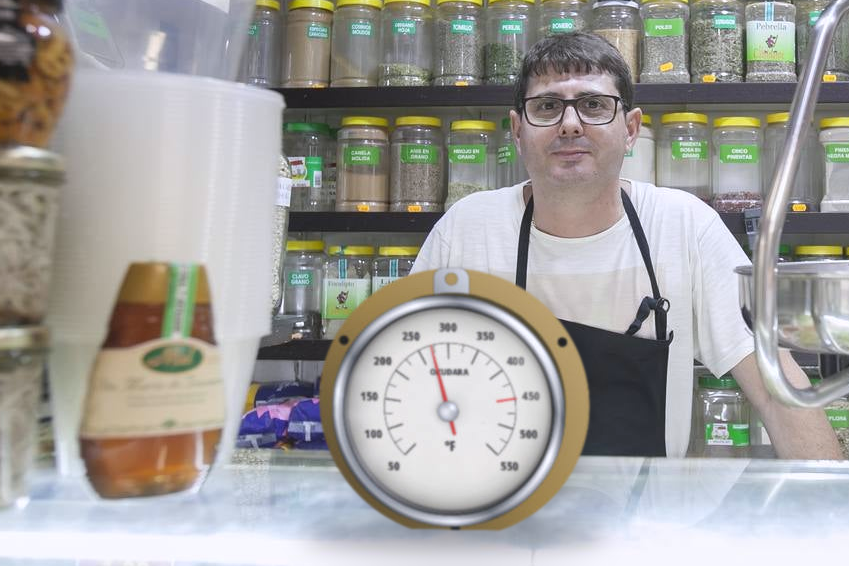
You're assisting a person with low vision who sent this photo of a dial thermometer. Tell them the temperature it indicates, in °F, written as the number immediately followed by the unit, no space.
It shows 275°F
